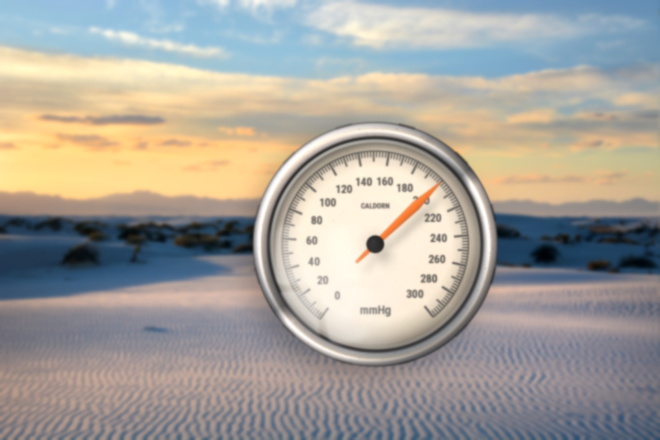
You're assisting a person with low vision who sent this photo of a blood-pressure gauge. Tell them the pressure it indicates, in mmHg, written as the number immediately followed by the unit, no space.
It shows 200mmHg
